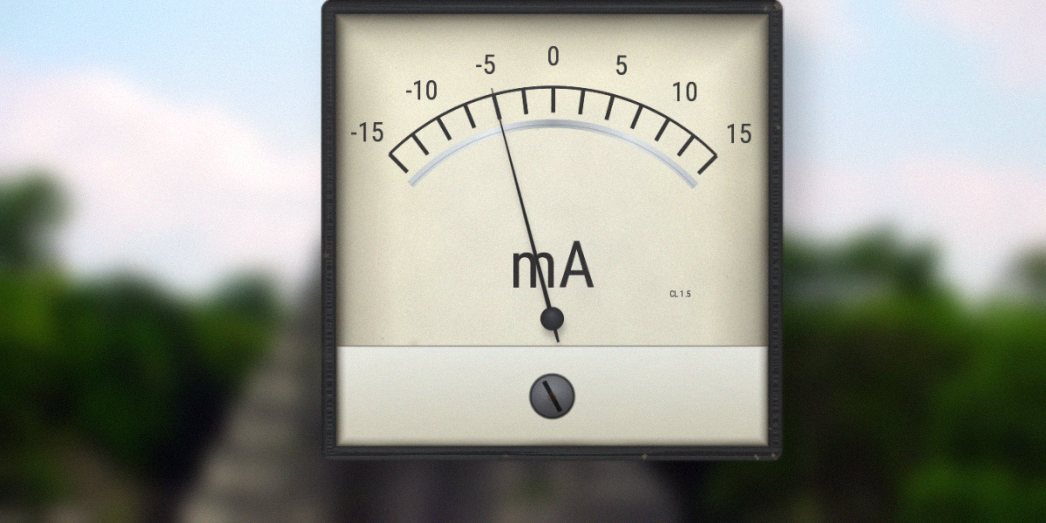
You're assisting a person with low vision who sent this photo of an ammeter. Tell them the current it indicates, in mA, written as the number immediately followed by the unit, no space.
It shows -5mA
